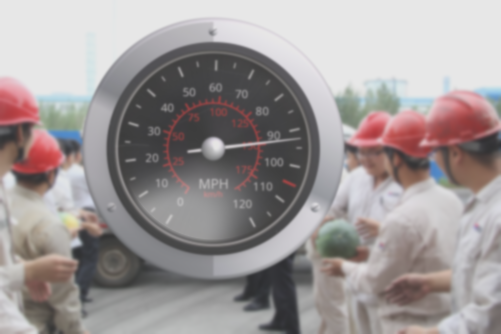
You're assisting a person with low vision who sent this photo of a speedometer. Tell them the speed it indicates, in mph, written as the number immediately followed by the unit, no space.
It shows 92.5mph
